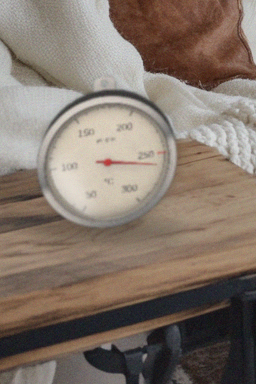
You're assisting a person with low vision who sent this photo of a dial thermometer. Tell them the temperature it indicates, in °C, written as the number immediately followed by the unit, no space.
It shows 260°C
